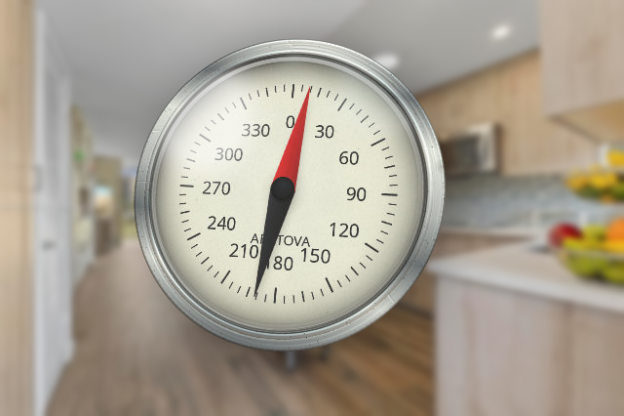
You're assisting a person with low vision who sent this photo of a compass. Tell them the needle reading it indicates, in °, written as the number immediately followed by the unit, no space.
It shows 10°
